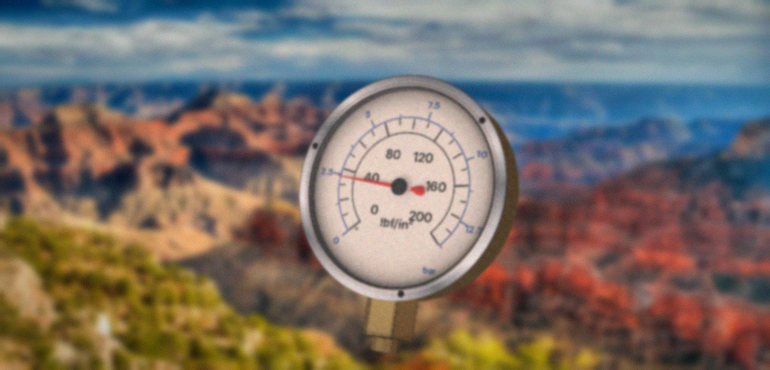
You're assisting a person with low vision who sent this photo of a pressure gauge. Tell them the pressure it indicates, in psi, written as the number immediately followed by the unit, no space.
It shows 35psi
